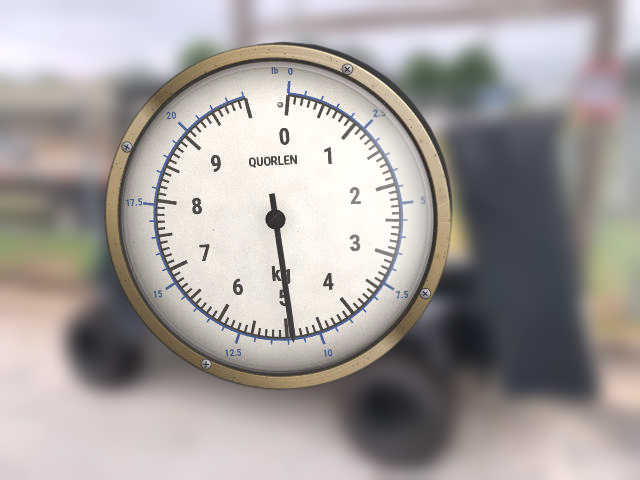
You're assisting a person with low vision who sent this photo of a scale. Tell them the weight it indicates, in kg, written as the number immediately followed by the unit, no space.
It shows 4.9kg
